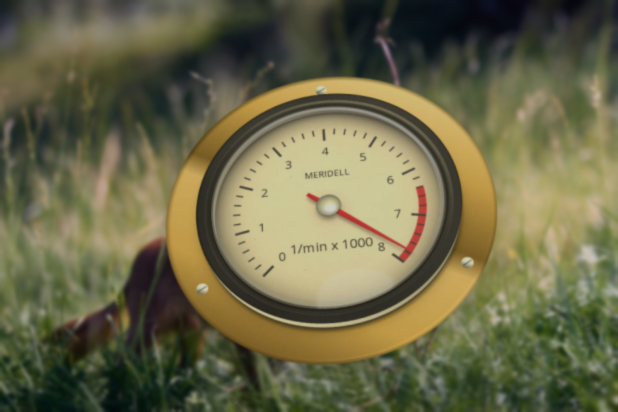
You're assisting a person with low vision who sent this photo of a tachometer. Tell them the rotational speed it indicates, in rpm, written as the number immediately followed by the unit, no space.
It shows 7800rpm
